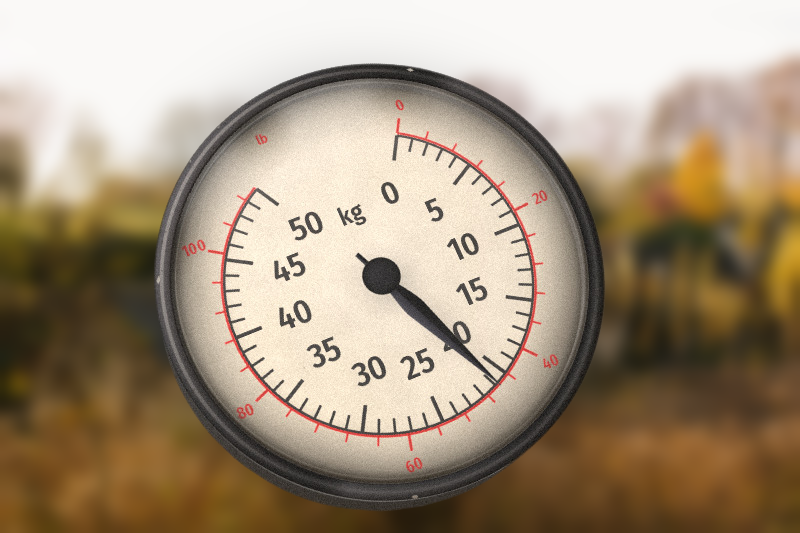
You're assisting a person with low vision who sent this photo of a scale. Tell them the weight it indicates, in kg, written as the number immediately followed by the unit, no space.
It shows 21kg
